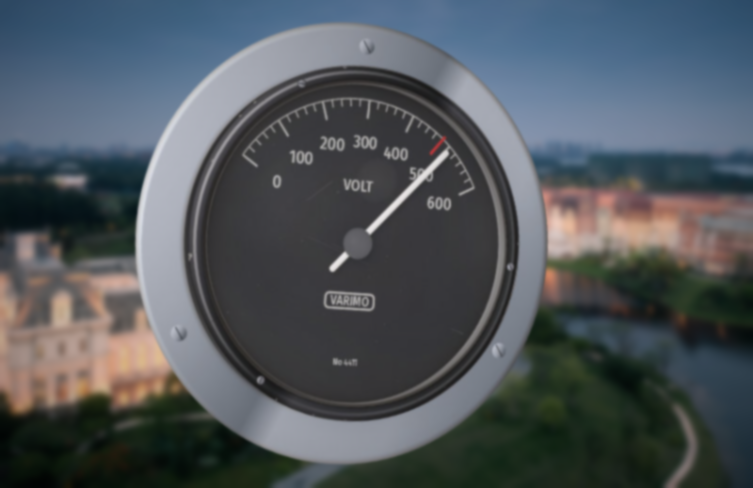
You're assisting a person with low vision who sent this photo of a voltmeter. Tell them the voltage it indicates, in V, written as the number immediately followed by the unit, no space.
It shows 500V
